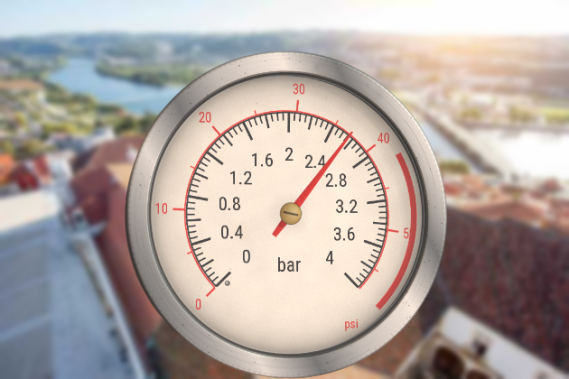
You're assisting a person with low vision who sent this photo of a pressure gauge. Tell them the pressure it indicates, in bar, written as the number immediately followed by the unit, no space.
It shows 2.55bar
